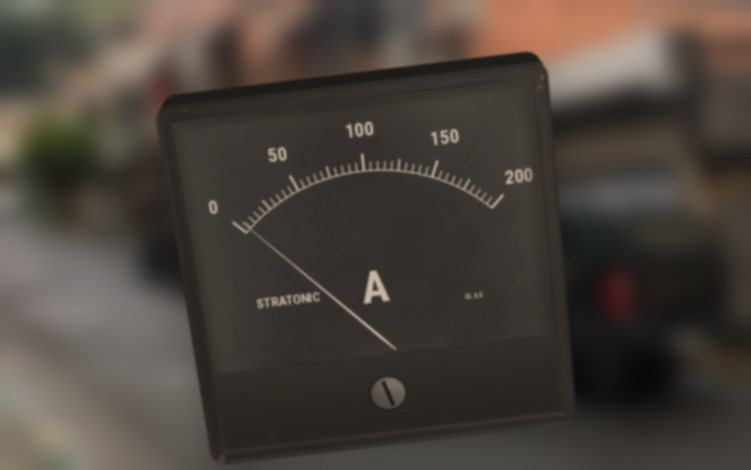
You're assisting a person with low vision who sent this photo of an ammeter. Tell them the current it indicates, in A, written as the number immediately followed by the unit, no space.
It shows 5A
